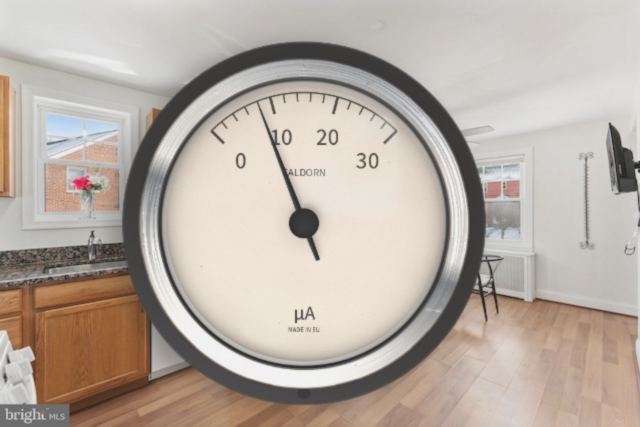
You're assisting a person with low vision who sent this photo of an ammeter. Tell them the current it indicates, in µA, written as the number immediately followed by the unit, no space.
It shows 8µA
